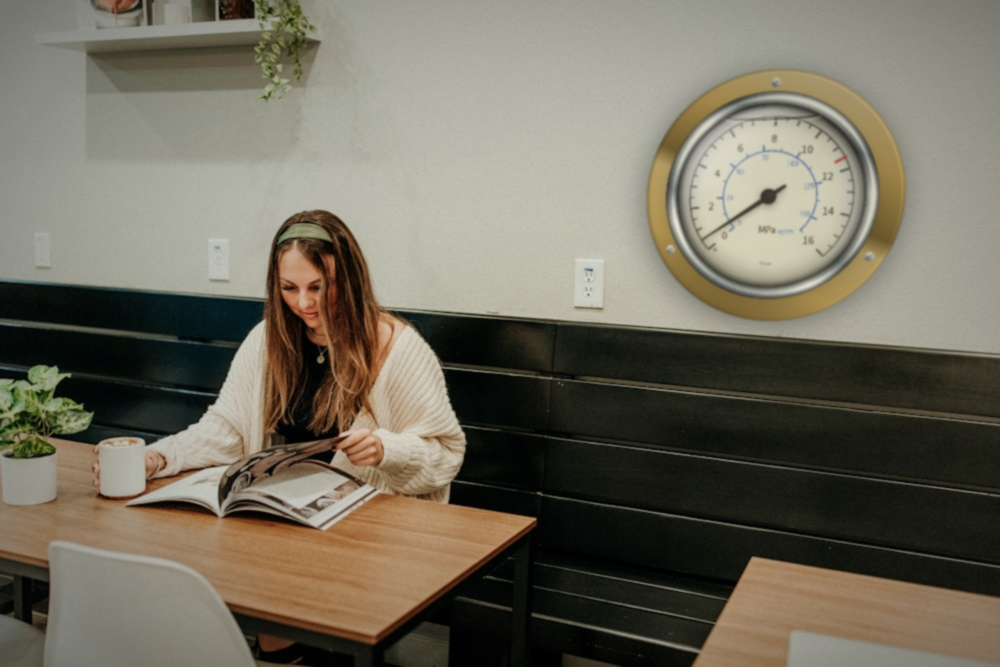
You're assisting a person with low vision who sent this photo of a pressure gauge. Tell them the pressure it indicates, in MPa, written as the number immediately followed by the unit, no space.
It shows 0.5MPa
